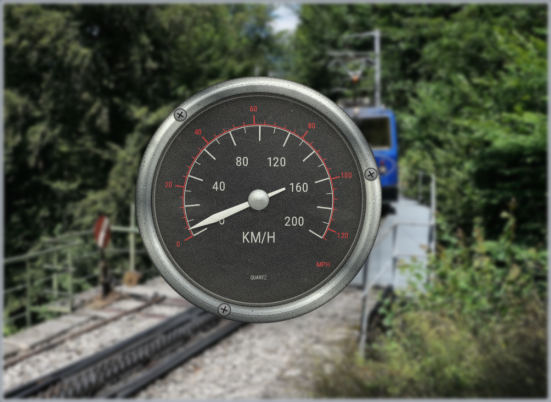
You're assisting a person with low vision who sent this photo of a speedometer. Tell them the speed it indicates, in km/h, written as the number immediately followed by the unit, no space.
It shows 5km/h
